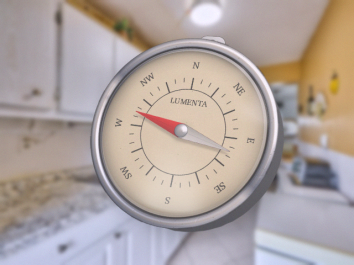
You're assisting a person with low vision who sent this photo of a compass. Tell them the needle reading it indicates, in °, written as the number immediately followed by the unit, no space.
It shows 285°
